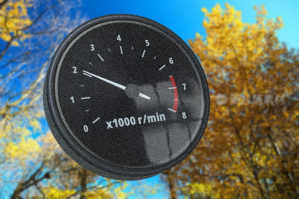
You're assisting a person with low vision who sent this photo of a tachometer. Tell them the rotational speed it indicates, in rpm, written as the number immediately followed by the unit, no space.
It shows 2000rpm
